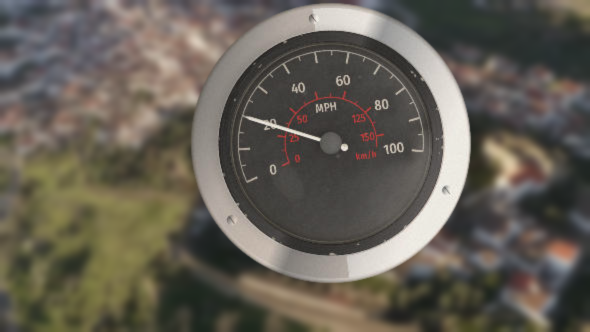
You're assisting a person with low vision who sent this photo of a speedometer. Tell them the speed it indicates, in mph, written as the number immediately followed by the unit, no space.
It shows 20mph
